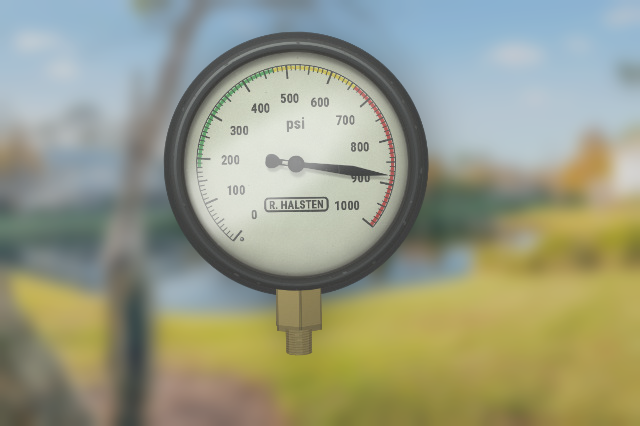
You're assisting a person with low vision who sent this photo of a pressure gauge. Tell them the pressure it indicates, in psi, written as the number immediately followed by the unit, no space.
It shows 880psi
